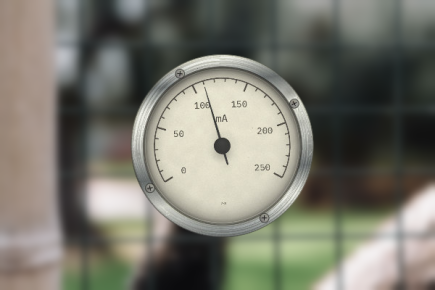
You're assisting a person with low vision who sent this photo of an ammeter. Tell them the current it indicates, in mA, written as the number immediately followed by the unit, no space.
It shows 110mA
